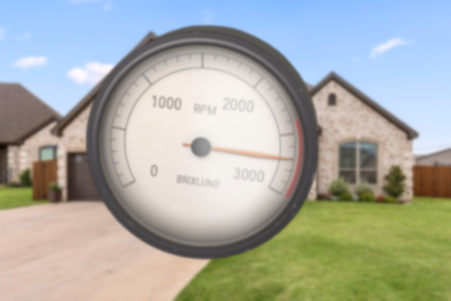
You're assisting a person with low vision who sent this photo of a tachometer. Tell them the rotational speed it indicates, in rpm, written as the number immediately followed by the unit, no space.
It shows 2700rpm
